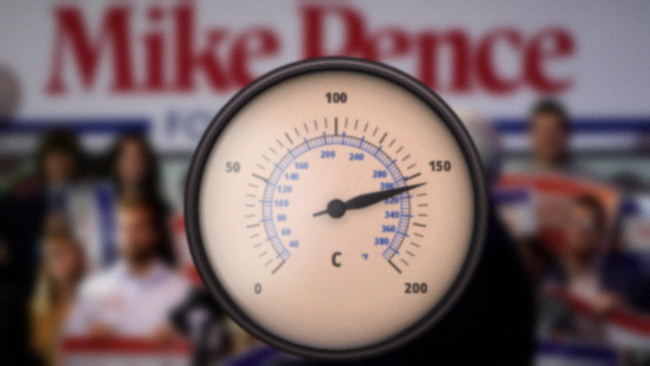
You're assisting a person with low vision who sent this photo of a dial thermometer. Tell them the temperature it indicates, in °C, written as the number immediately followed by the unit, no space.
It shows 155°C
